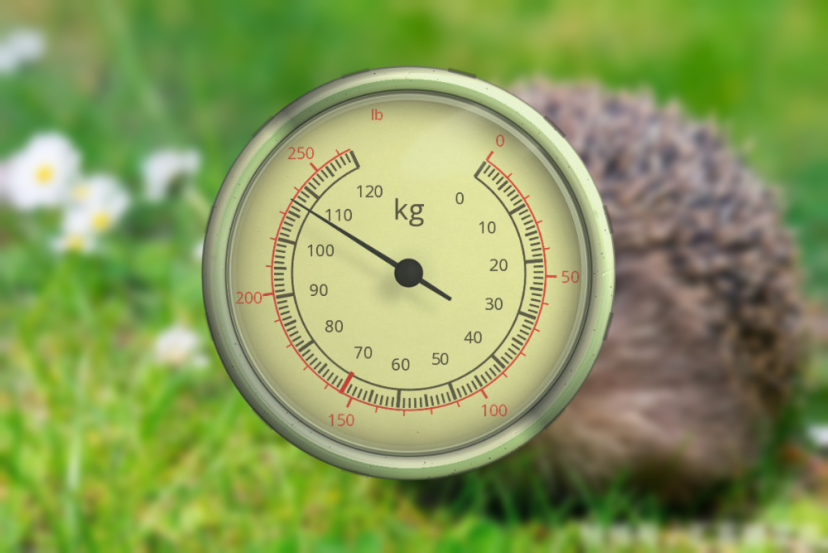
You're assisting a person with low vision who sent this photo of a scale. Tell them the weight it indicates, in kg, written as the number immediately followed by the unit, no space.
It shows 107kg
